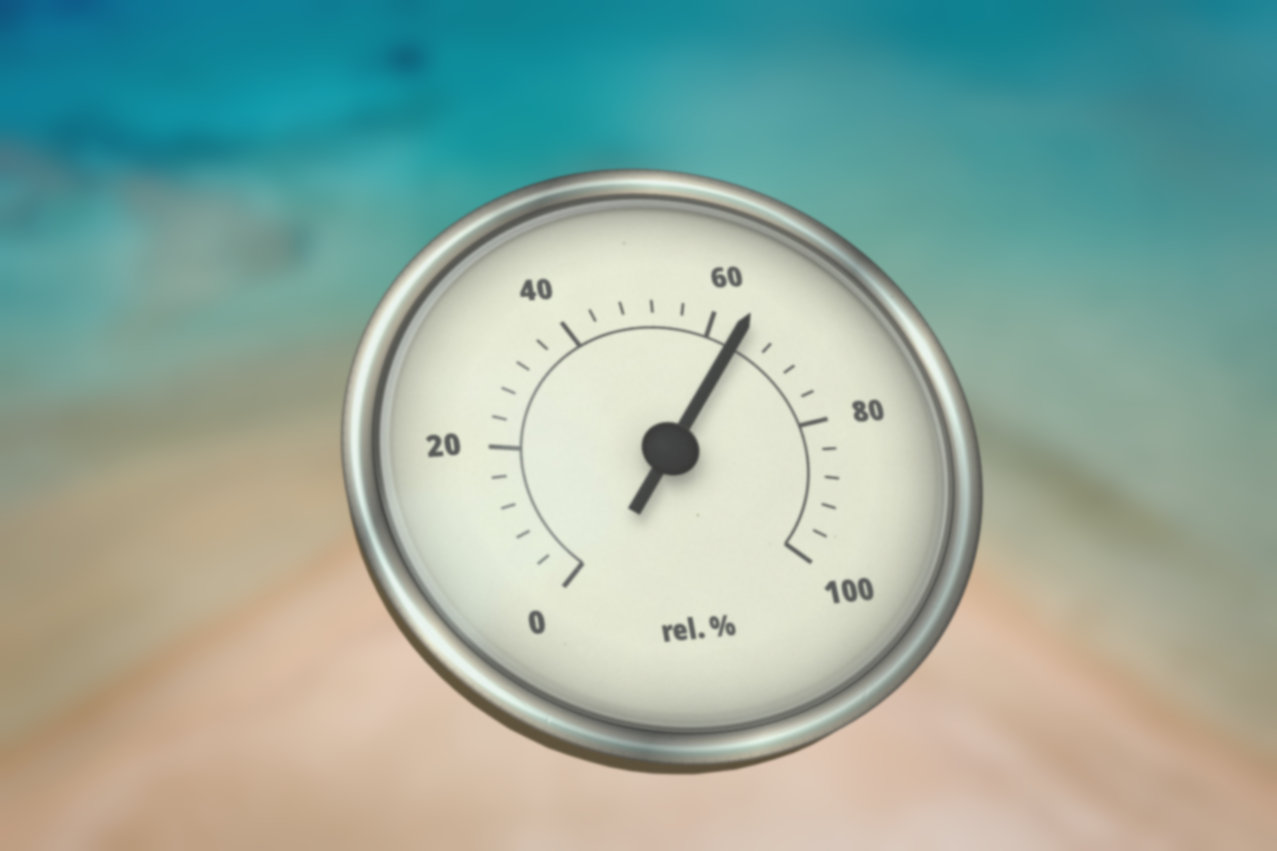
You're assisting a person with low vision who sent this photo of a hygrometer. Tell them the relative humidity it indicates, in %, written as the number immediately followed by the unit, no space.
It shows 64%
